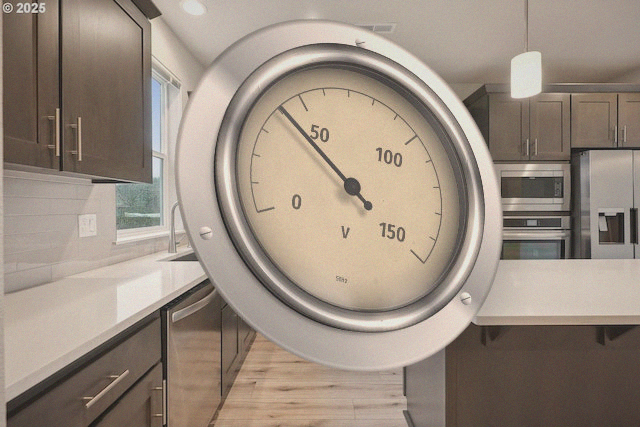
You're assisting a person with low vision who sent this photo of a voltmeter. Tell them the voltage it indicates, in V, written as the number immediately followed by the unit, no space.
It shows 40V
